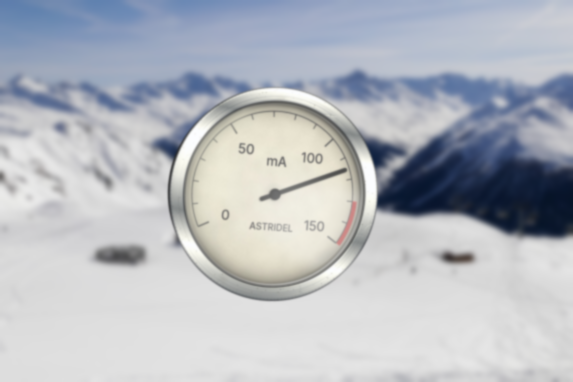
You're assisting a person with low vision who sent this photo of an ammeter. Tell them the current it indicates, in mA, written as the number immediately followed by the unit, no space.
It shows 115mA
